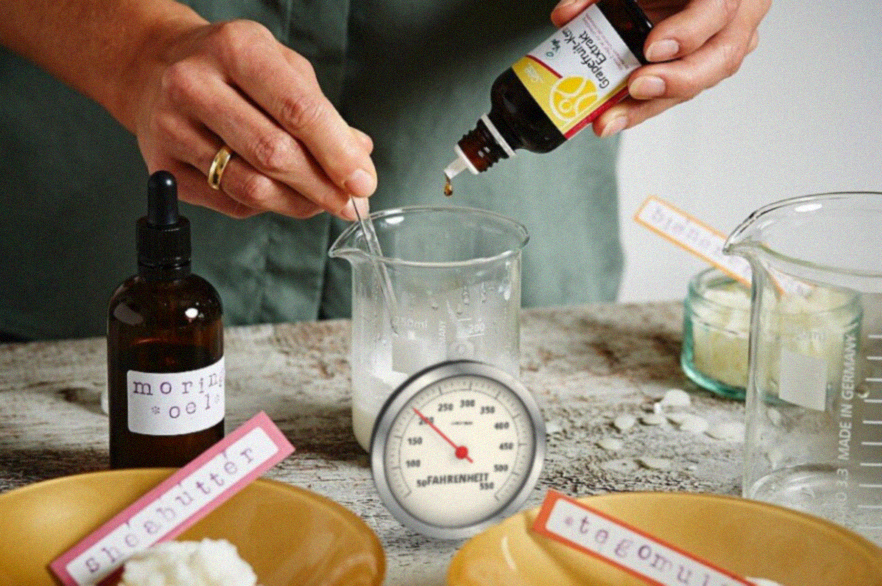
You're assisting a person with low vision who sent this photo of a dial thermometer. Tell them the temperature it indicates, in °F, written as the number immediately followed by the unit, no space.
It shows 200°F
